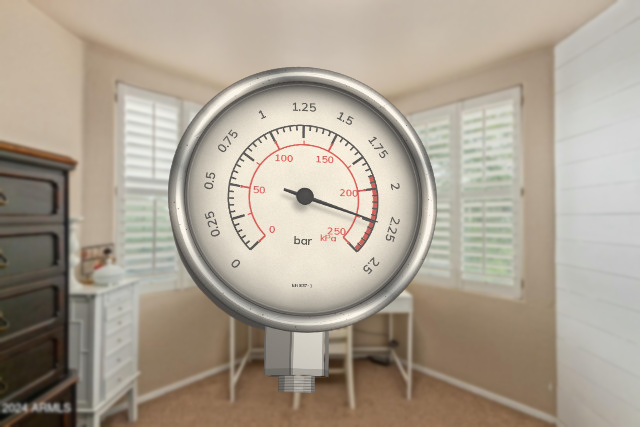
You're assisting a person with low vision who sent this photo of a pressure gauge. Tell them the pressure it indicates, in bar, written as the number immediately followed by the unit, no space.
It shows 2.25bar
